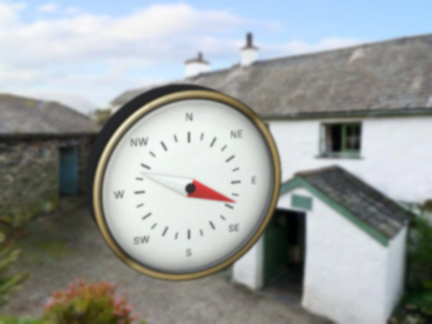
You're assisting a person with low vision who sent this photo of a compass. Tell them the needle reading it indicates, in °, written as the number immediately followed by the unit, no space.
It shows 112.5°
